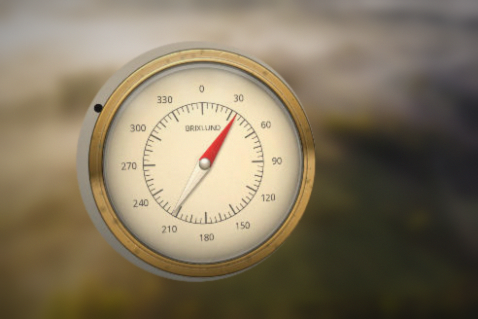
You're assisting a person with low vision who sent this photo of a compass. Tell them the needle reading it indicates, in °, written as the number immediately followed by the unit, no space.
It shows 35°
